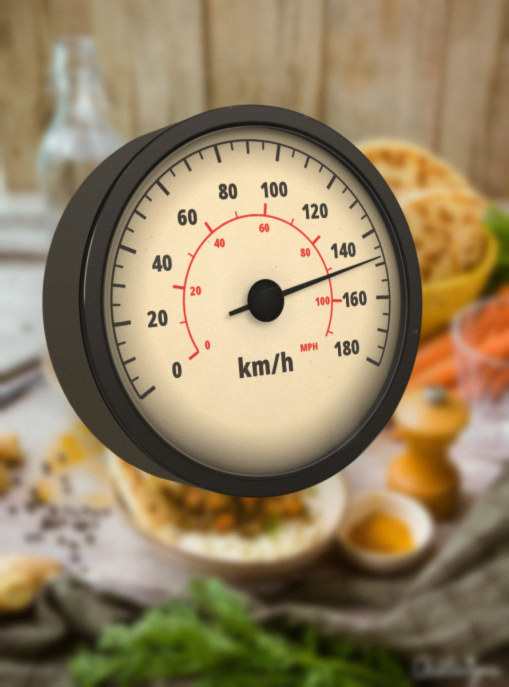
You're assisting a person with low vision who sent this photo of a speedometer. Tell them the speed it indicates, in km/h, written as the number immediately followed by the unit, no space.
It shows 147.5km/h
